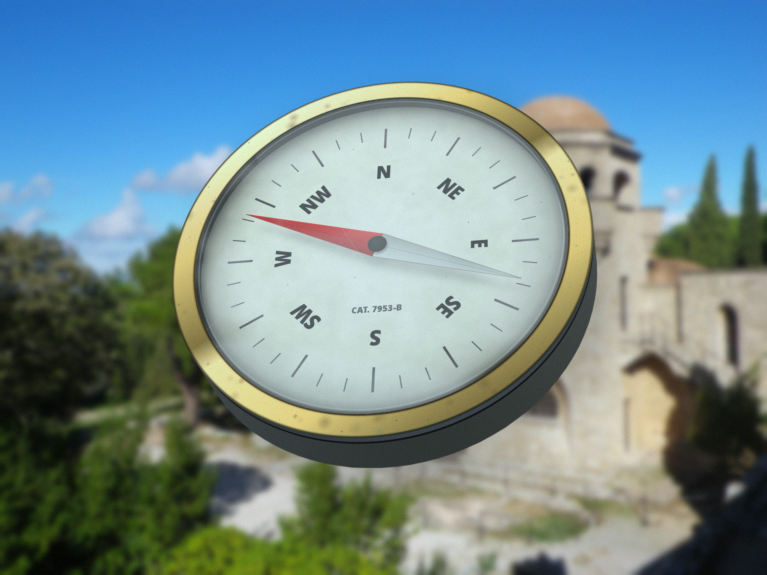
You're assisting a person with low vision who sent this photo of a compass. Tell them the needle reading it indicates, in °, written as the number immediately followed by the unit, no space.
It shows 290°
